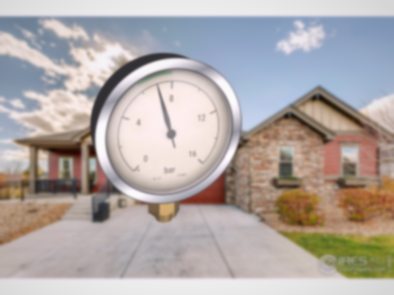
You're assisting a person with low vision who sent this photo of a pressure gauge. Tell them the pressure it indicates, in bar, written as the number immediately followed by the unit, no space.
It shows 7bar
